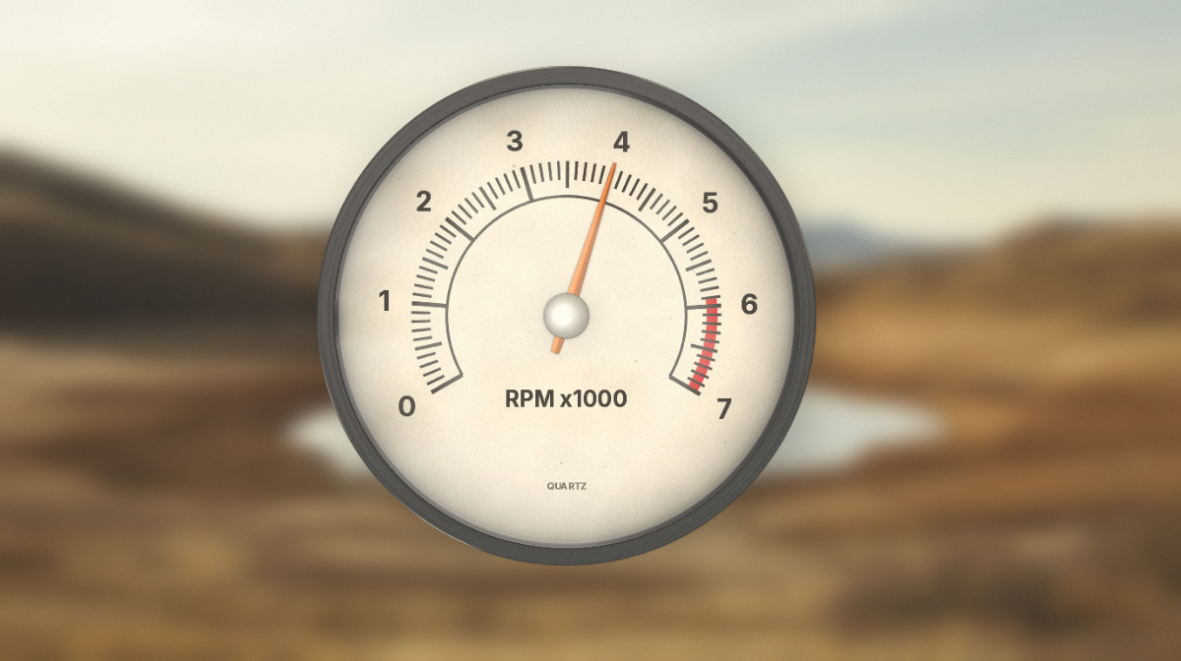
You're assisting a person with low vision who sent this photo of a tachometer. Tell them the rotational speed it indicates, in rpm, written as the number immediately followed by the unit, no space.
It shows 4000rpm
